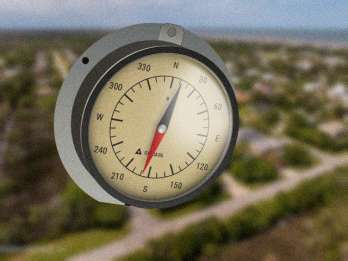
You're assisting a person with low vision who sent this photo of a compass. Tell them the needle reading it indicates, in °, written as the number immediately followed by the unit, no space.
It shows 190°
